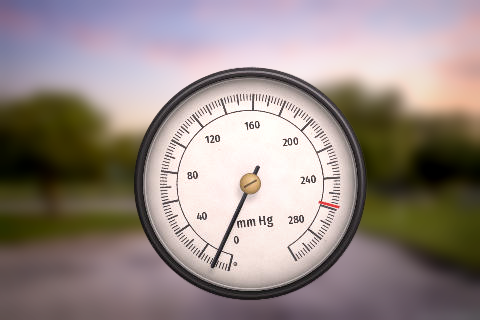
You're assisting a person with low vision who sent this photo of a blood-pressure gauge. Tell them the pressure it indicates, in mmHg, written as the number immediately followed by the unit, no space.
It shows 10mmHg
